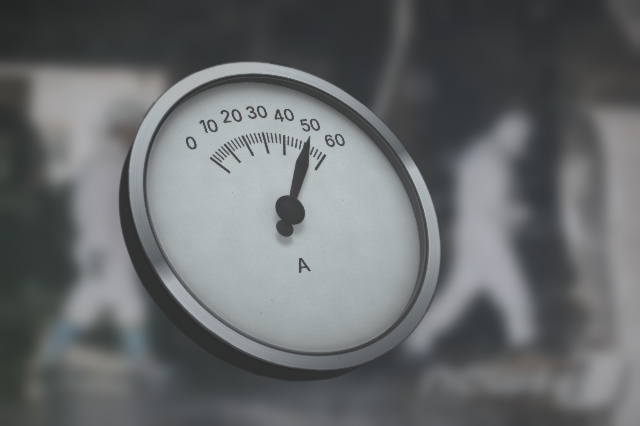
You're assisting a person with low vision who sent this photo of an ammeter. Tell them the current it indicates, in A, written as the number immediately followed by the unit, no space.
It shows 50A
